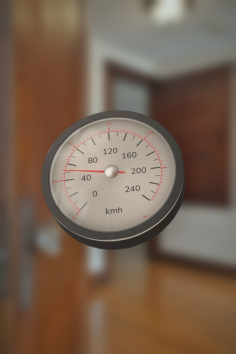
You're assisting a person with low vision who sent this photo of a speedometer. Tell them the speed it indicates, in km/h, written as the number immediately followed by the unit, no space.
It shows 50km/h
